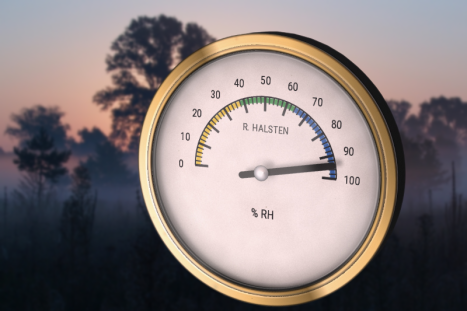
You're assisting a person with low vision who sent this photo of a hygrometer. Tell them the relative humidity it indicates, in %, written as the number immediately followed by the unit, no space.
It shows 94%
